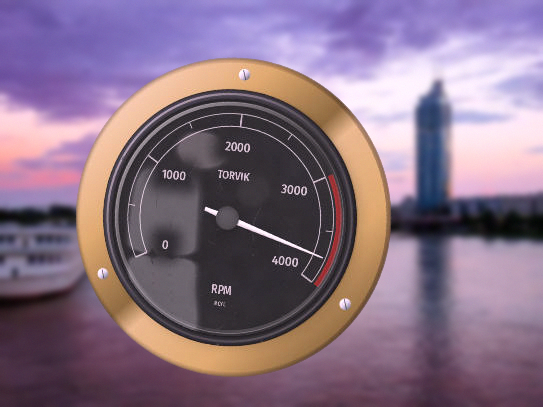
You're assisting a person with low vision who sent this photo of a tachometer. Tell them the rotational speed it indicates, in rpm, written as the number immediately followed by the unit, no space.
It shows 3750rpm
